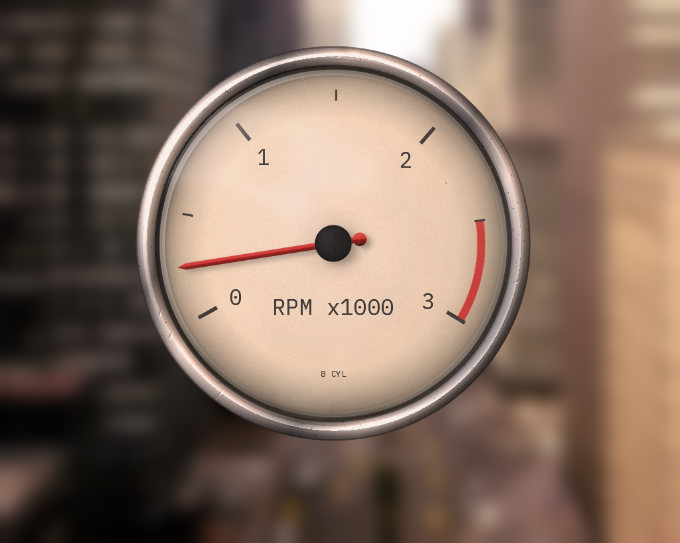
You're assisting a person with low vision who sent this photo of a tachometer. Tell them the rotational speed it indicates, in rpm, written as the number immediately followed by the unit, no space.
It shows 250rpm
